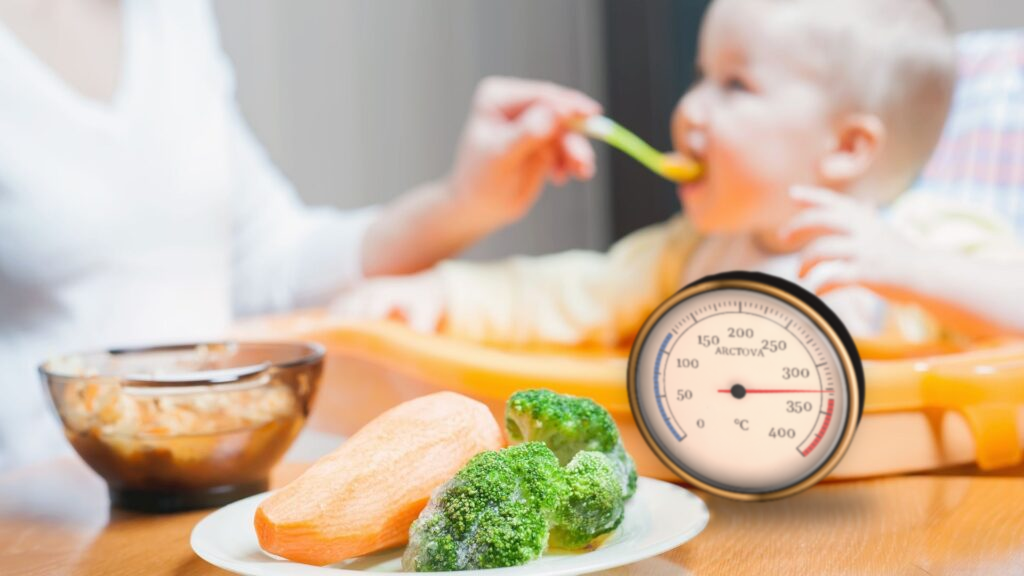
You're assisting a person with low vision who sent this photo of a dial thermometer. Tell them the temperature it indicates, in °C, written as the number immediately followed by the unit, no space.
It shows 325°C
